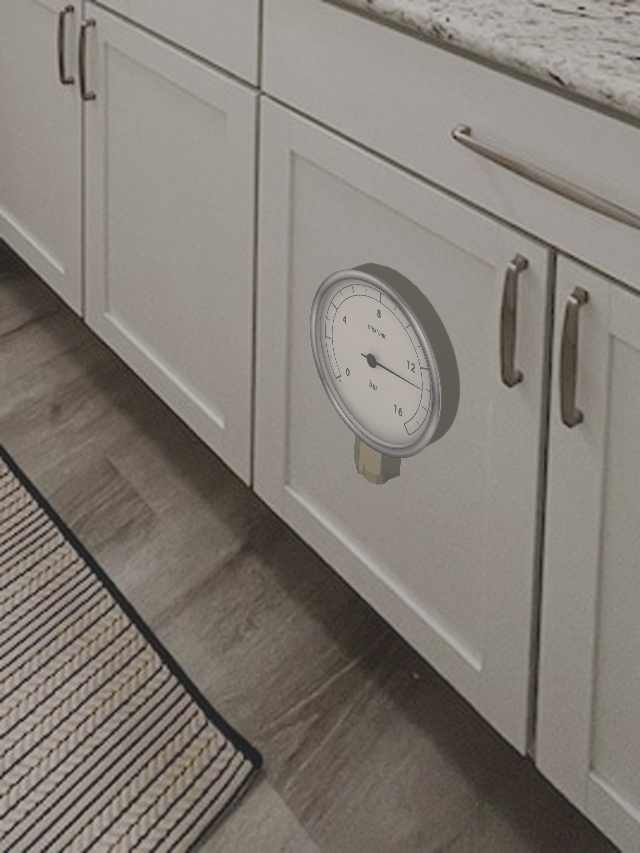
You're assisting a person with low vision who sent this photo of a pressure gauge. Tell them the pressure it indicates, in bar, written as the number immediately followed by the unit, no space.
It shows 13bar
